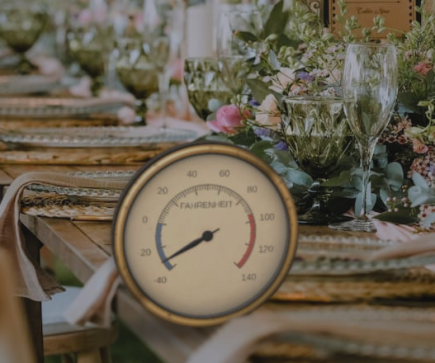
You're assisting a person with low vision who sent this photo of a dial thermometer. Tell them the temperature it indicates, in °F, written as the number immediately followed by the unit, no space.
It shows -30°F
